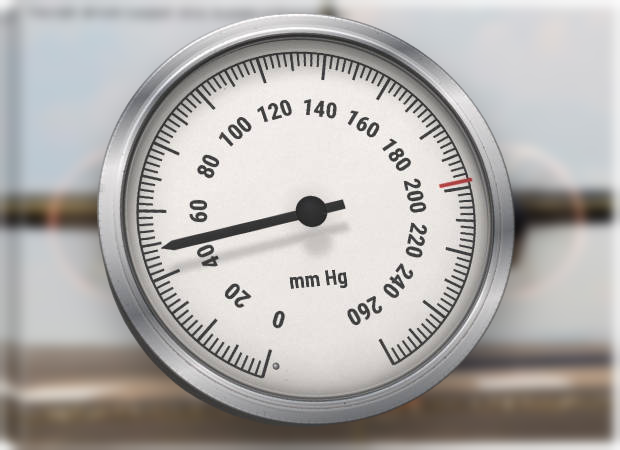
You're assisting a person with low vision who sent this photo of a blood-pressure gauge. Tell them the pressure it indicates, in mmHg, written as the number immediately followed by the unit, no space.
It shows 48mmHg
